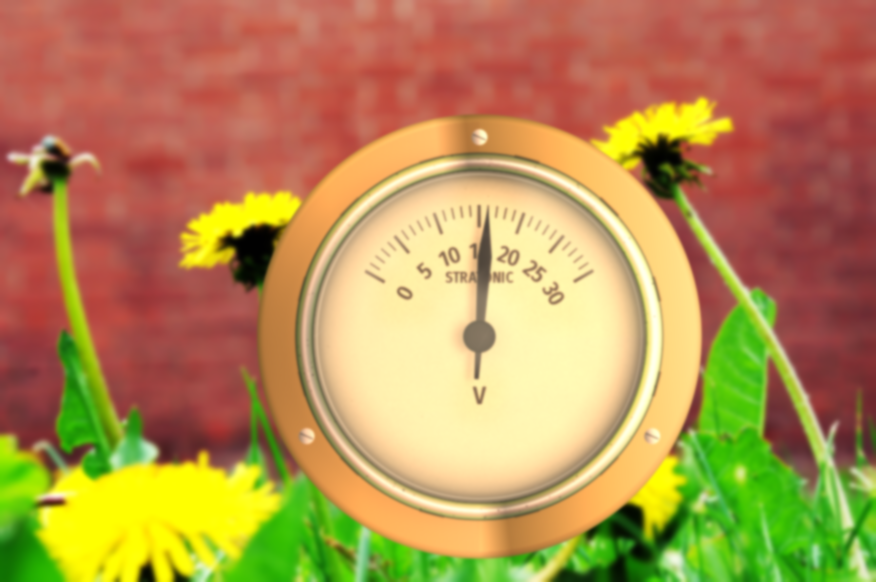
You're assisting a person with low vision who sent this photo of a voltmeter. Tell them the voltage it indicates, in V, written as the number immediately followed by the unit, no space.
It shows 16V
